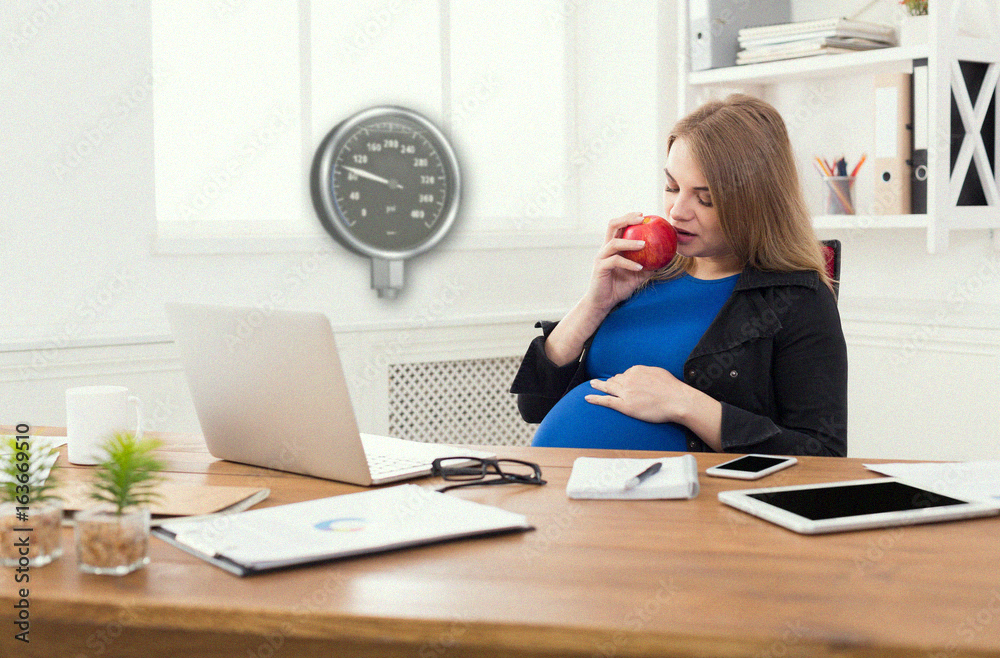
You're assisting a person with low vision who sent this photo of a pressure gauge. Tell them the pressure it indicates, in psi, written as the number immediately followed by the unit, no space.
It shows 90psi
